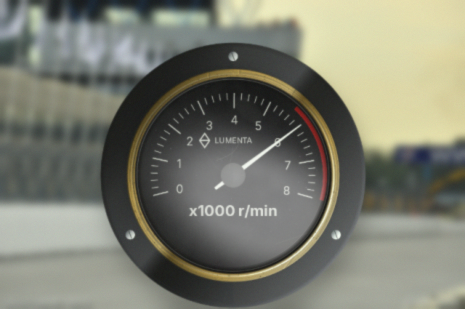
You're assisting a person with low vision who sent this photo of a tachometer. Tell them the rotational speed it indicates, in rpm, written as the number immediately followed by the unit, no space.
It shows 6000rpm
